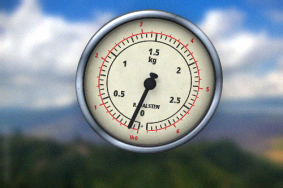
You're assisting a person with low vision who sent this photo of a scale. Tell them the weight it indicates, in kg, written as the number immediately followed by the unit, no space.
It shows 0.1kg
